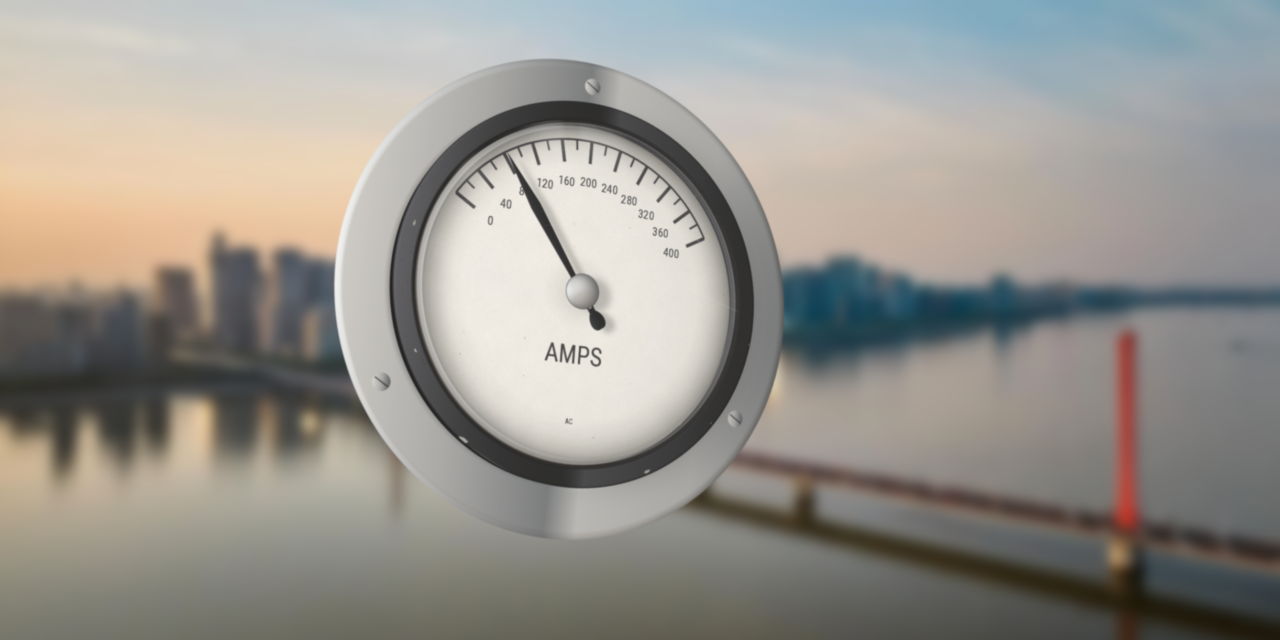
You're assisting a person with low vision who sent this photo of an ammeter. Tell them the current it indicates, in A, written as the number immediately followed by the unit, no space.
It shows 80A
